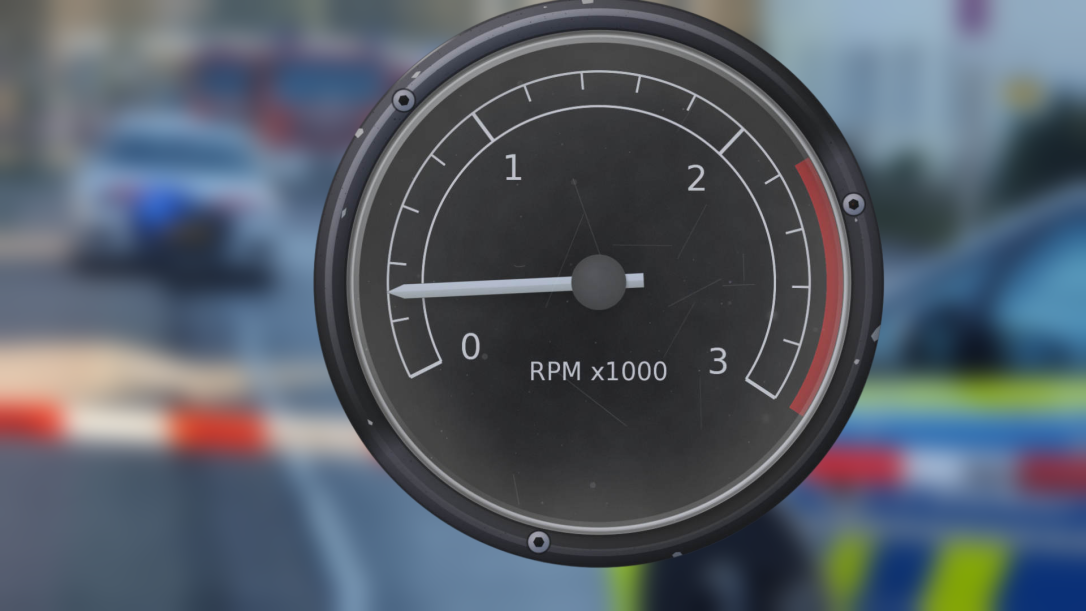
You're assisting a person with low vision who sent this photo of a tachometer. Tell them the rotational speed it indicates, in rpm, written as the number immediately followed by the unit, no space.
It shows 300rpm
